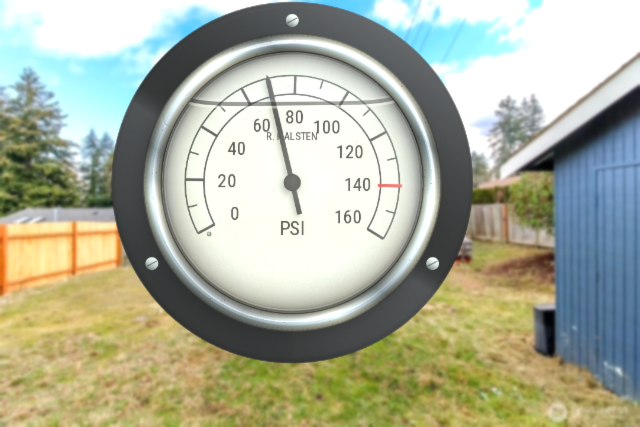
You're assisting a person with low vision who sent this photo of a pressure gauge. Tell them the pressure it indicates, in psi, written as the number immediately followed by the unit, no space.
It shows 70psi
